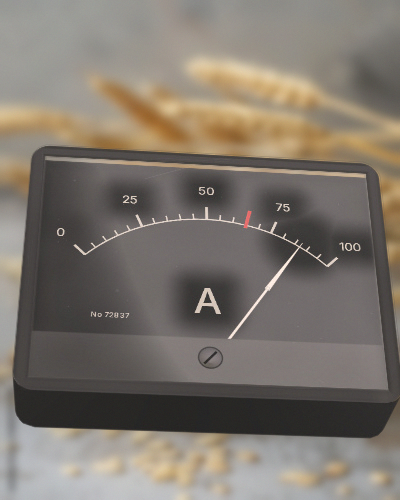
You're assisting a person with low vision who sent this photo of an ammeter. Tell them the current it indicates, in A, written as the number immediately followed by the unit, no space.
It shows 87.5A
